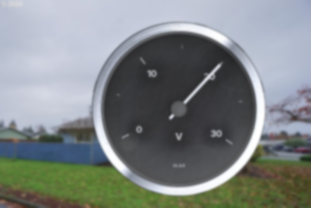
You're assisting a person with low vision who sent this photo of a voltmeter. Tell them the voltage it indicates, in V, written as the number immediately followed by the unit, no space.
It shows 20V
